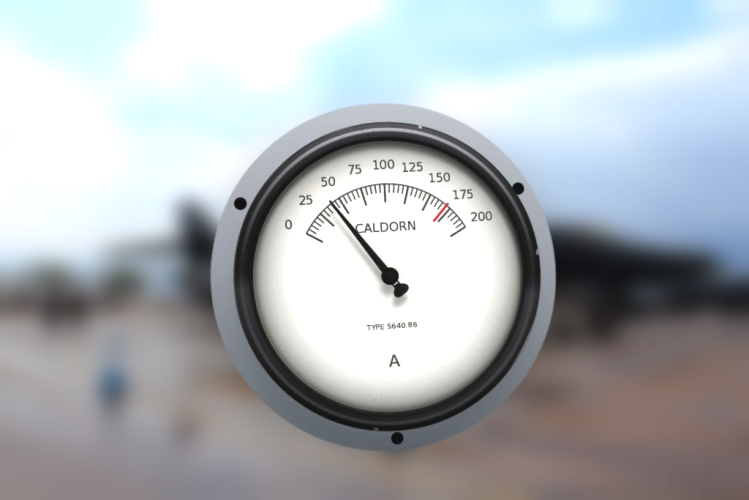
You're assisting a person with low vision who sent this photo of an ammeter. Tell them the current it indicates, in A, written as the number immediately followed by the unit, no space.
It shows 40A
